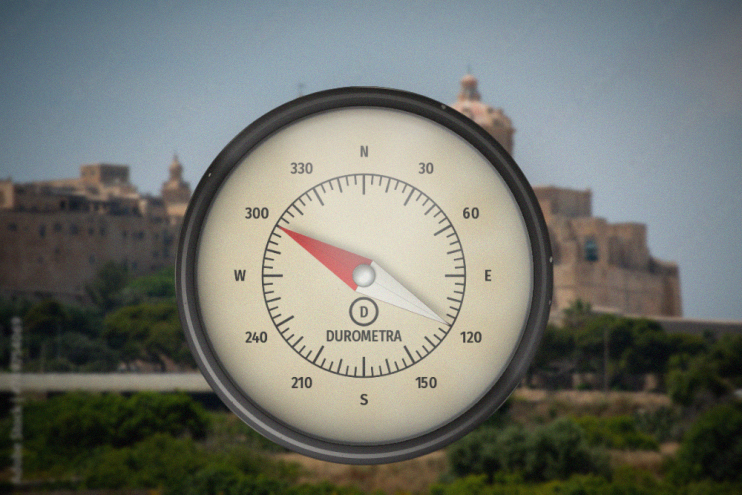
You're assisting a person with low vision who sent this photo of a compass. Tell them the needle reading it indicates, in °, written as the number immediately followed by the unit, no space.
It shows 300°
